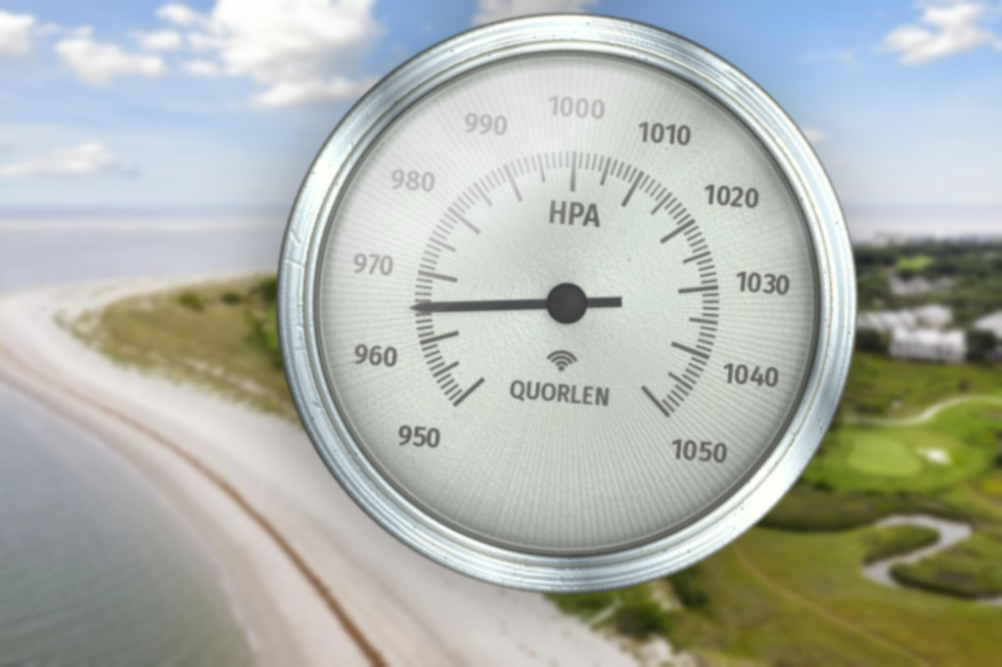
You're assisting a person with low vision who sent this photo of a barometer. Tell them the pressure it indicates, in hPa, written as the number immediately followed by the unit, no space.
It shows 965hPa
